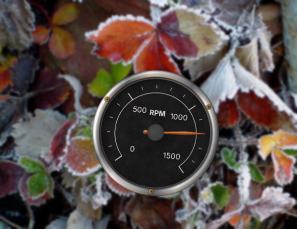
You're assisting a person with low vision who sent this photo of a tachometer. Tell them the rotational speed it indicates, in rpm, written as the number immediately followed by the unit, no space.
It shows 1200rpm
